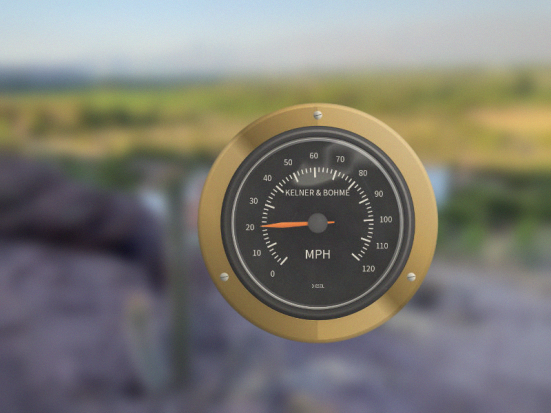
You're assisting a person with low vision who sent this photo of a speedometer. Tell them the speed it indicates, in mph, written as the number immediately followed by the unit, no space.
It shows 20mph
